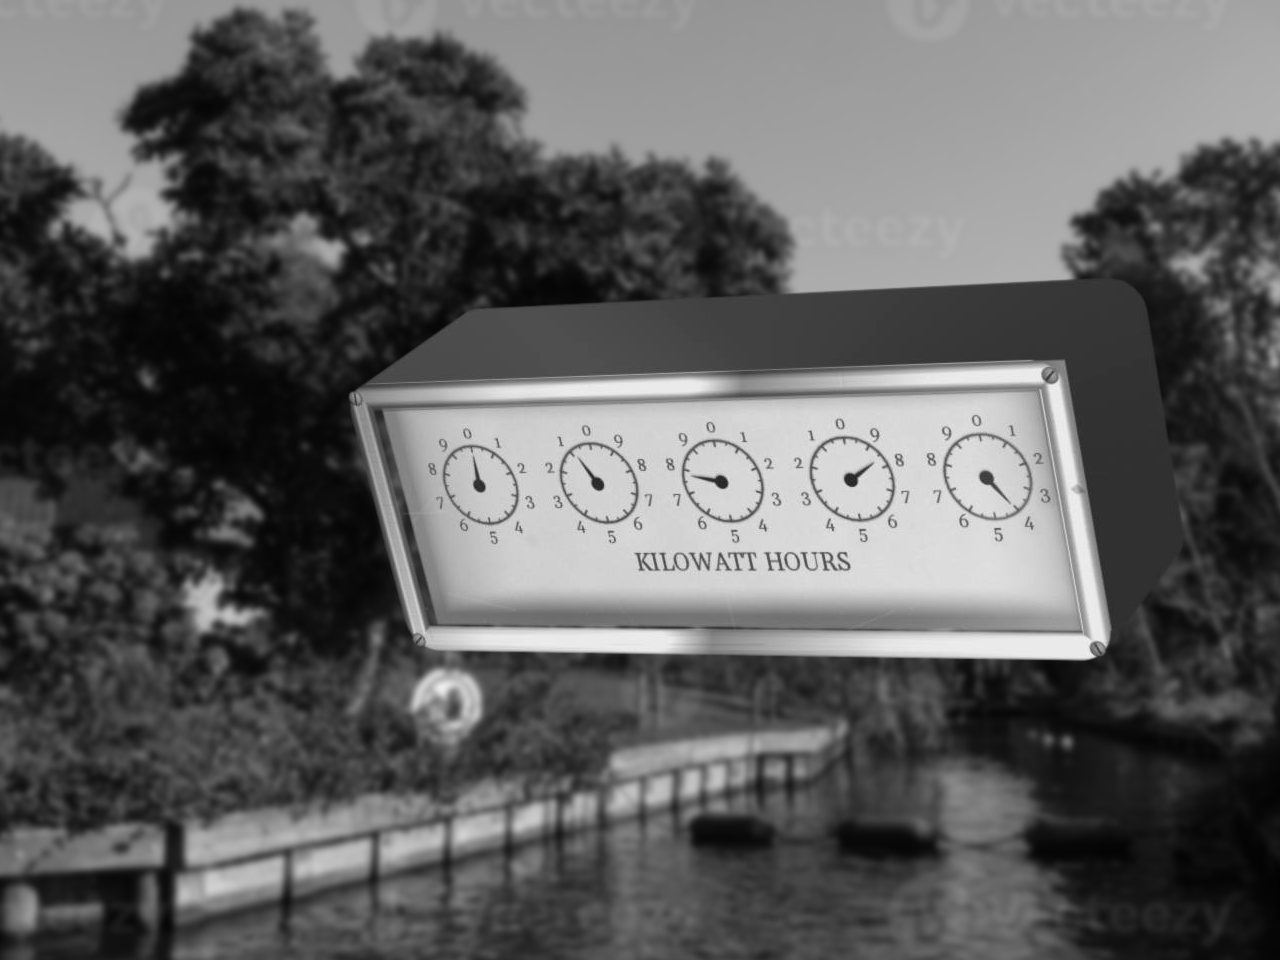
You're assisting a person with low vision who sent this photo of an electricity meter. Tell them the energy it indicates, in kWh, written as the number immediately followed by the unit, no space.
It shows 784kWh
